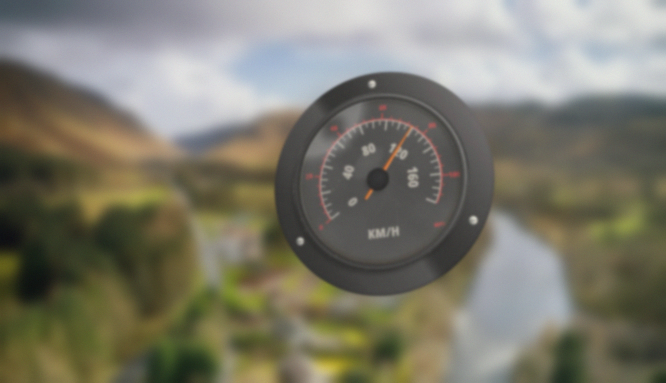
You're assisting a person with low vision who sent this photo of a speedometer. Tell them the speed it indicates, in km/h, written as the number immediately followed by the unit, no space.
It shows 120km/h
